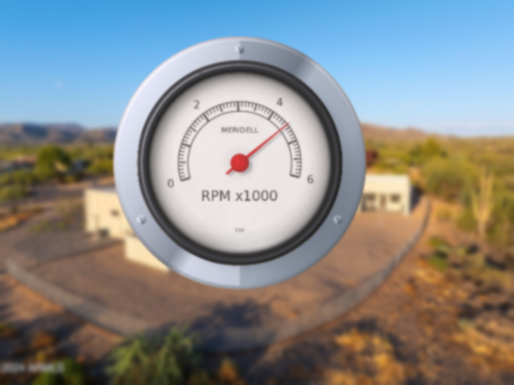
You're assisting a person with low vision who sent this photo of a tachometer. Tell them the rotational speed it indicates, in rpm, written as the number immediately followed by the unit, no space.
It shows 4500rpm
